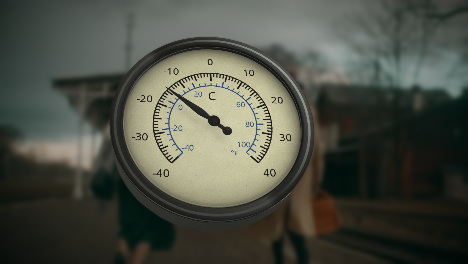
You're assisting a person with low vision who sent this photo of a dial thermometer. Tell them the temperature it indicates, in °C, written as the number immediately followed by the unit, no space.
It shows -15°C
